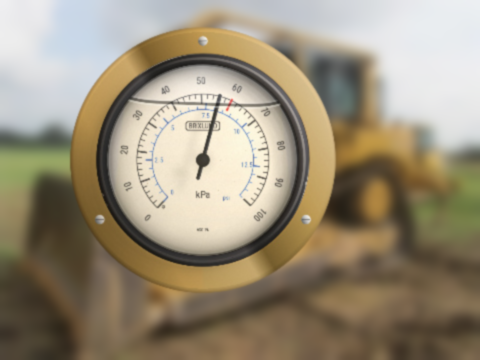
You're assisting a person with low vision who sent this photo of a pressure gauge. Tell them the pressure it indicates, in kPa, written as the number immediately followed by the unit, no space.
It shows 56kPa
